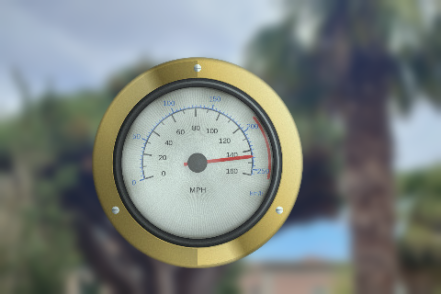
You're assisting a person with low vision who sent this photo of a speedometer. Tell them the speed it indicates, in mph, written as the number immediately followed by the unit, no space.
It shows 145mph
